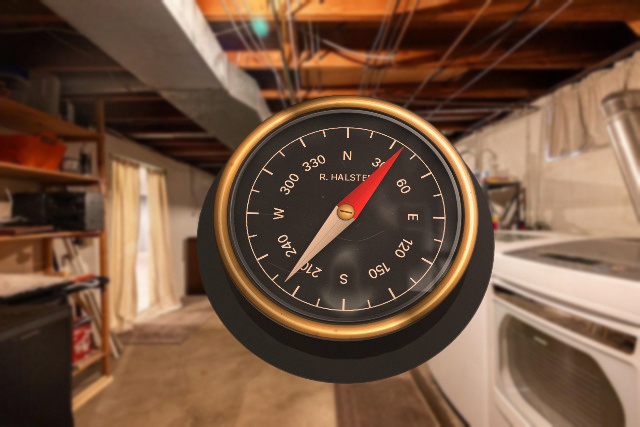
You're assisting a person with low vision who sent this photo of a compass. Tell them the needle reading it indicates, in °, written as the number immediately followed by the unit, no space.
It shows 37.5°
